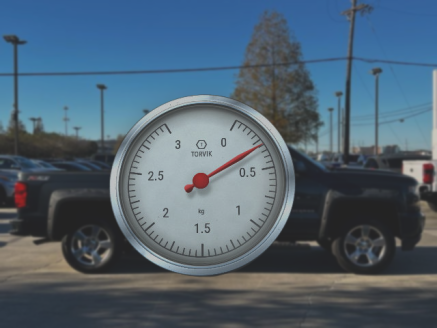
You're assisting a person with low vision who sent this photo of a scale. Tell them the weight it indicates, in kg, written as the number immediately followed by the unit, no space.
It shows 0.3kg
